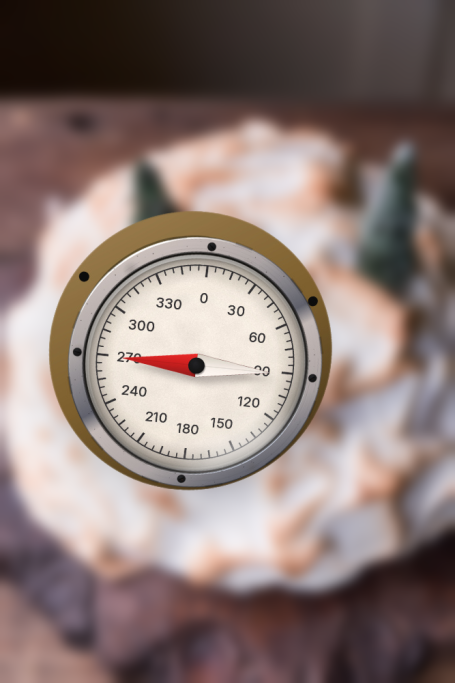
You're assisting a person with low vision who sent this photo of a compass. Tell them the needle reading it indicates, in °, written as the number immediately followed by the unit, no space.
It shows 270°
